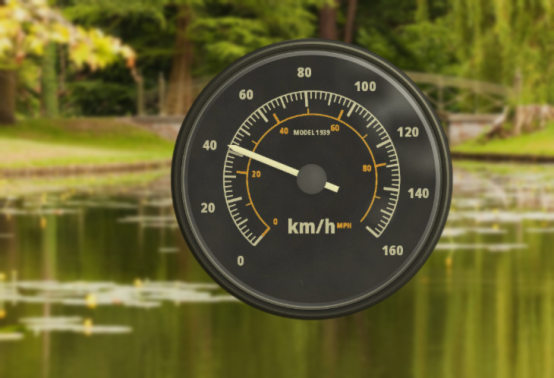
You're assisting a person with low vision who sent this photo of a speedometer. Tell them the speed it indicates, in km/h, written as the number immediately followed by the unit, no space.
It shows 42km/h
